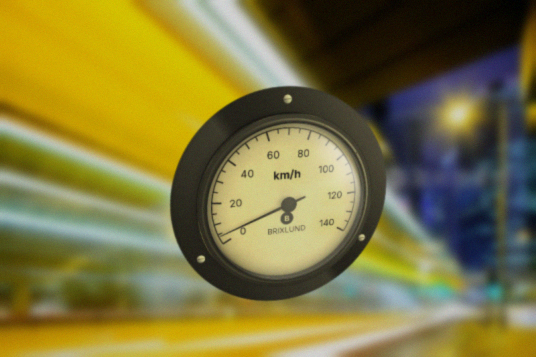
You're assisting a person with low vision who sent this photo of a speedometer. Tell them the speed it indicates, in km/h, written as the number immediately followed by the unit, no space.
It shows 5km/h
